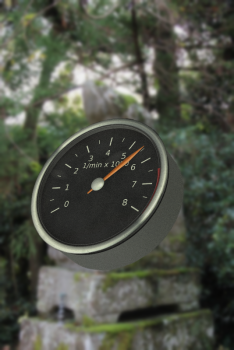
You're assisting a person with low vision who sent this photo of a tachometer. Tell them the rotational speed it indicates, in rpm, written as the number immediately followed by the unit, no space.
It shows 5500rpm
